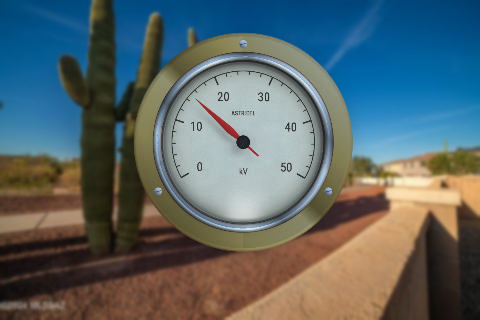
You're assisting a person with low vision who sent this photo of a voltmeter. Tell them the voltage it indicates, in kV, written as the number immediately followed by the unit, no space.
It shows 15kV
